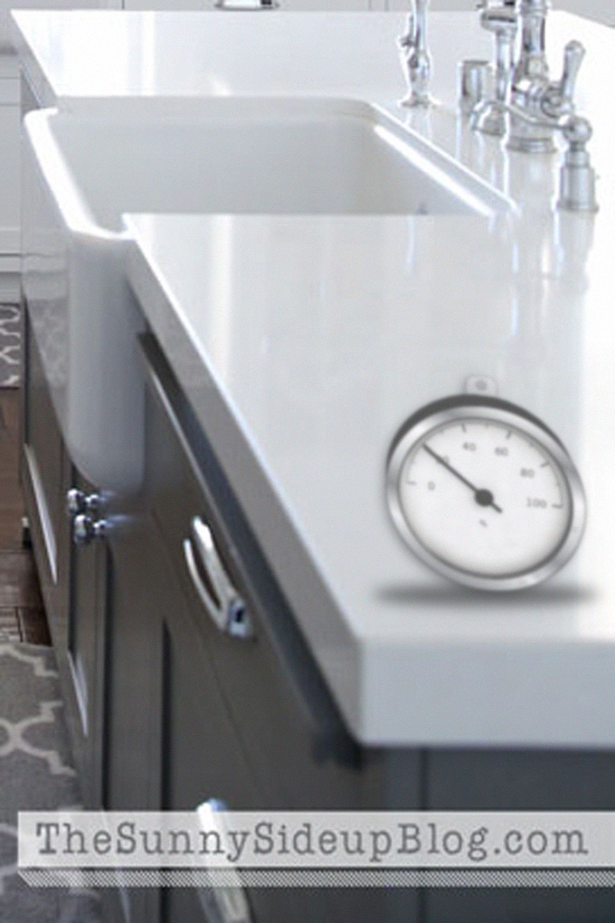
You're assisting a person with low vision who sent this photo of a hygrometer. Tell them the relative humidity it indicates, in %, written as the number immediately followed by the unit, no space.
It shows 20%
